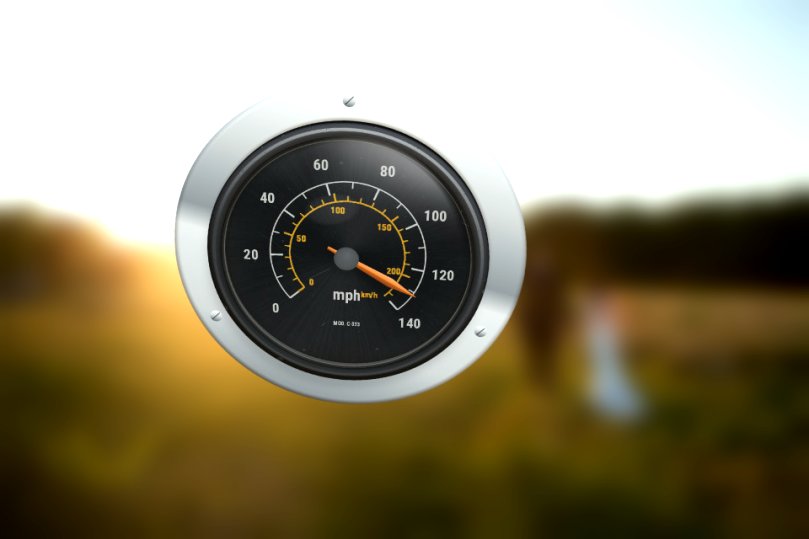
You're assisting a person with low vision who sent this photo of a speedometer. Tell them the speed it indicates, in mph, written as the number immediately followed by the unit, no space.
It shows 130mph
